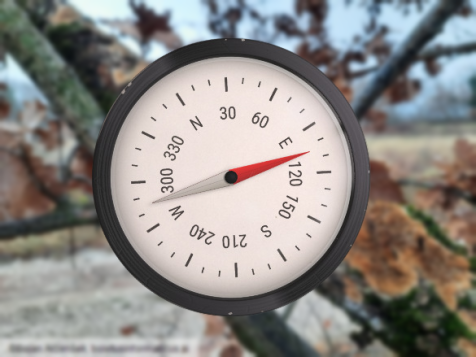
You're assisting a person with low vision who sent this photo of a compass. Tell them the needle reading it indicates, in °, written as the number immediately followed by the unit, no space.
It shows 105°
